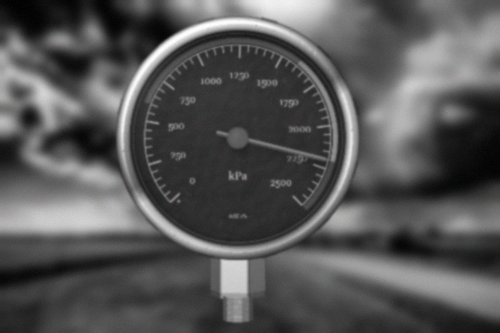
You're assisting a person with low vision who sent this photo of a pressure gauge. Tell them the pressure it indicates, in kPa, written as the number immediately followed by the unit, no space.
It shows 2200kPa
